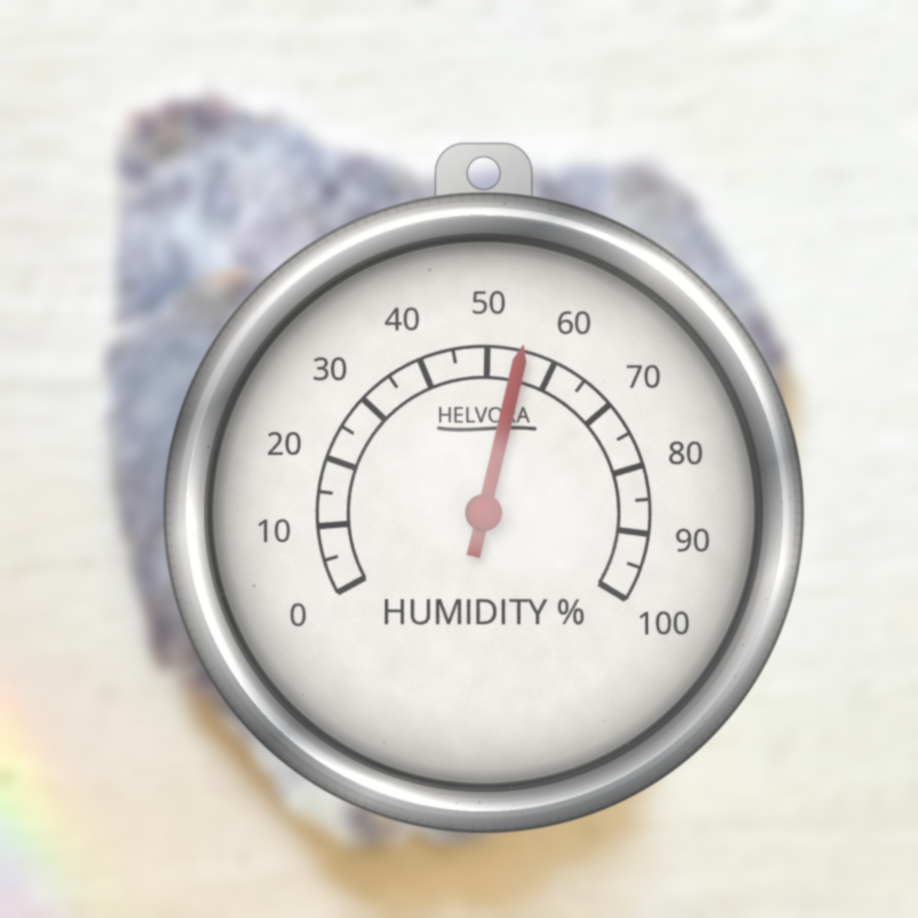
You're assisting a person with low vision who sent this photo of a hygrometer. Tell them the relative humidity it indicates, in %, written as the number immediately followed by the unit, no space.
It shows 55%
